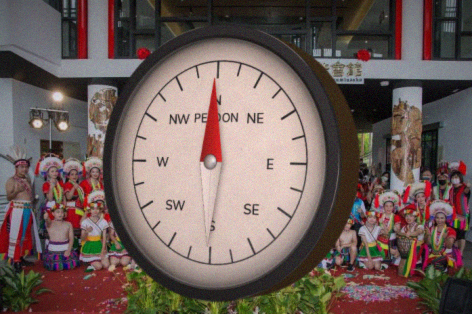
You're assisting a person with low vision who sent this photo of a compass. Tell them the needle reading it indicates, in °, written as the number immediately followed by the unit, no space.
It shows 0°
